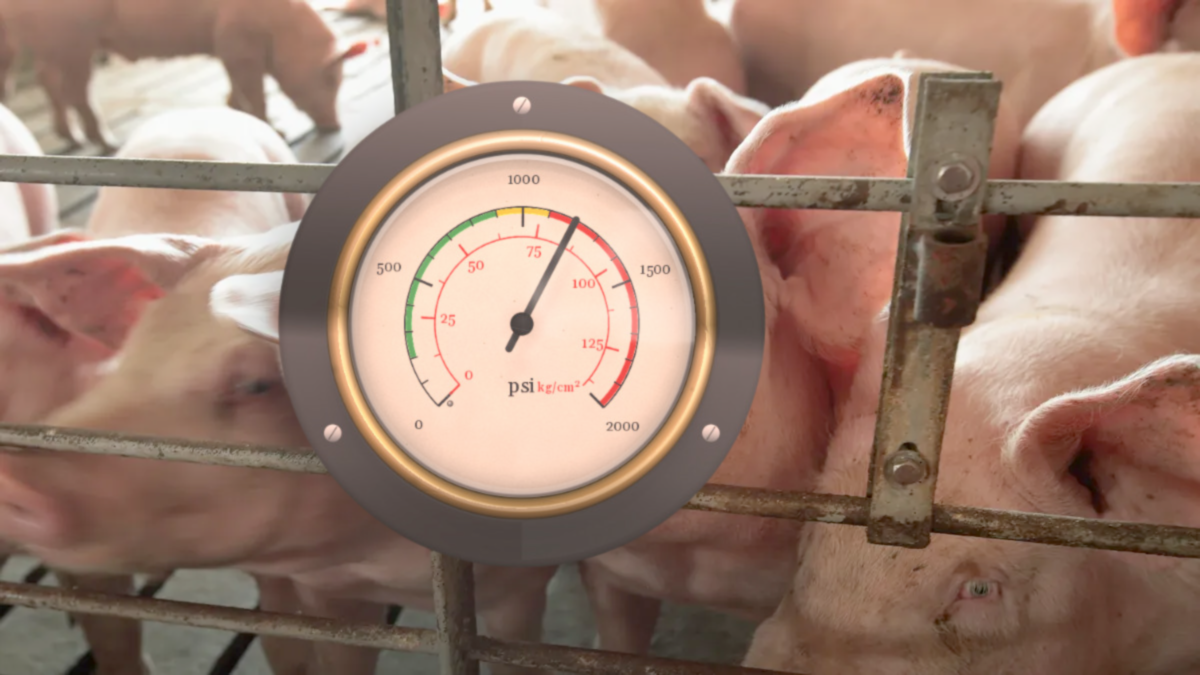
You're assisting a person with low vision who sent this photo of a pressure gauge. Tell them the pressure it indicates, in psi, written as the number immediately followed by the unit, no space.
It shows 1200psi
